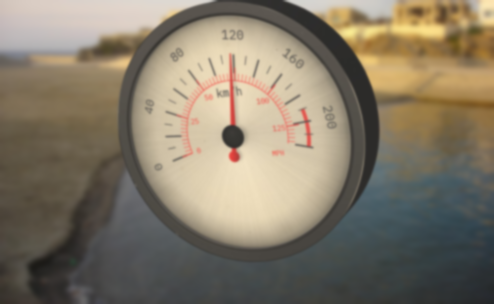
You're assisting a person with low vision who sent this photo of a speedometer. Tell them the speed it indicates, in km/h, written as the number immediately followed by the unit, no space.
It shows 120km/h
